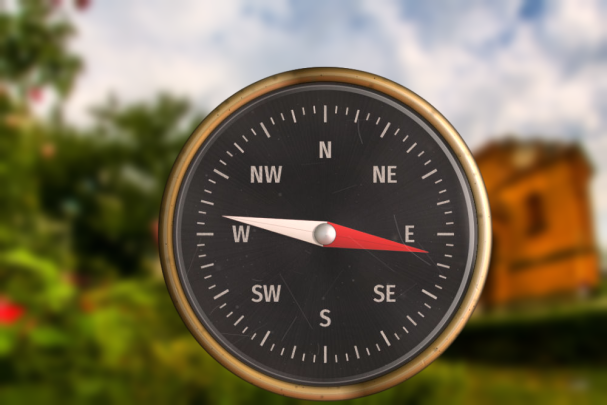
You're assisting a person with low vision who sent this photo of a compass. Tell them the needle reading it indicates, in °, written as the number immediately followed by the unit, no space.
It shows 100°
